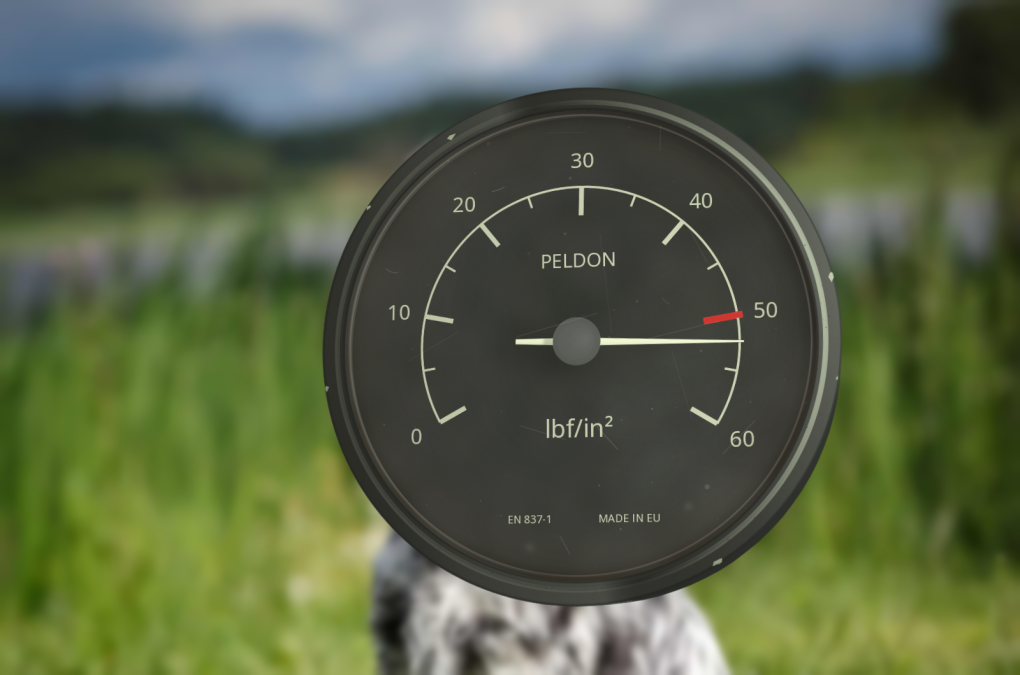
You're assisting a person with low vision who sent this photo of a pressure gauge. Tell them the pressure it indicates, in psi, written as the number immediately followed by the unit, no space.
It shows 52.5psi
